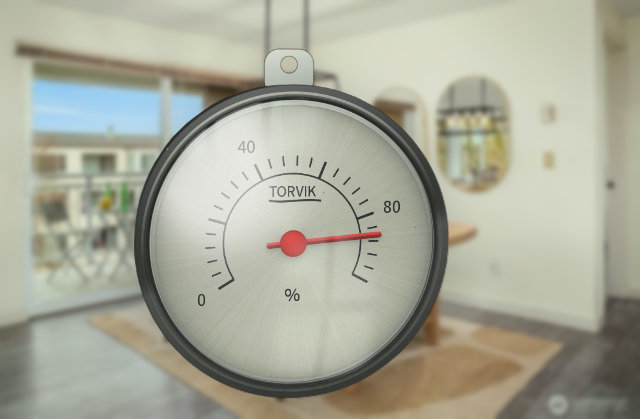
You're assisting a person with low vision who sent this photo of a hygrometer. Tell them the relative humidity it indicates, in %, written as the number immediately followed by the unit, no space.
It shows 86%
